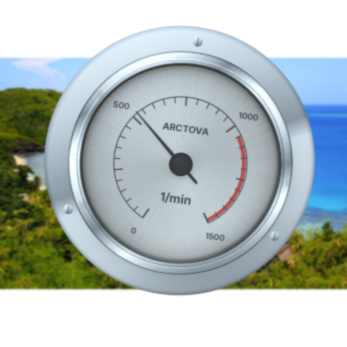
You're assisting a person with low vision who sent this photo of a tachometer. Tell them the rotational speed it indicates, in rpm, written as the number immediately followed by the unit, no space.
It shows 525rpm
